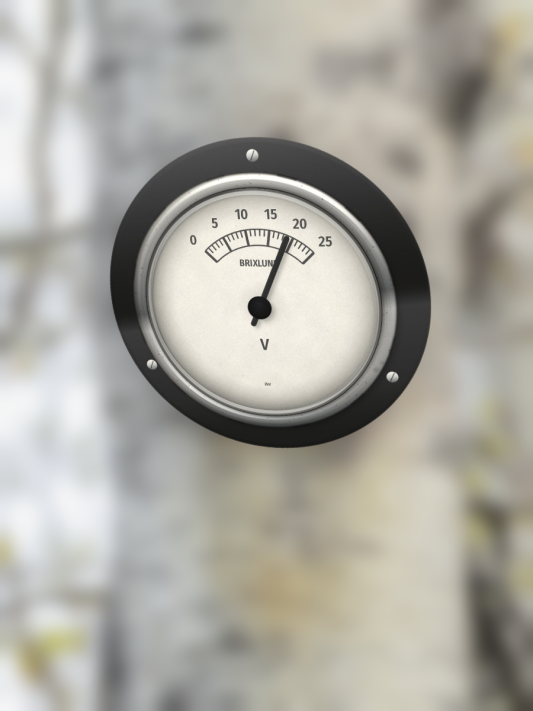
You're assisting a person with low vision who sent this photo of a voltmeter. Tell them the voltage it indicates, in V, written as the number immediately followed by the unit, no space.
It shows 19V
